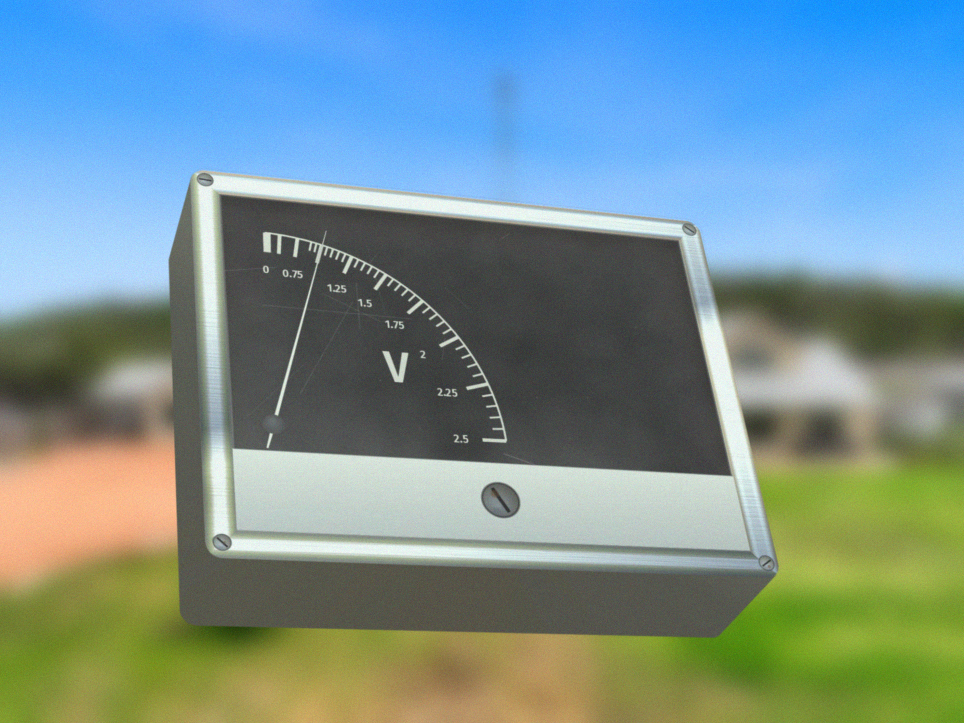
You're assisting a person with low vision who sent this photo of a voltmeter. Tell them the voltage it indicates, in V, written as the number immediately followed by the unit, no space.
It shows 1V
